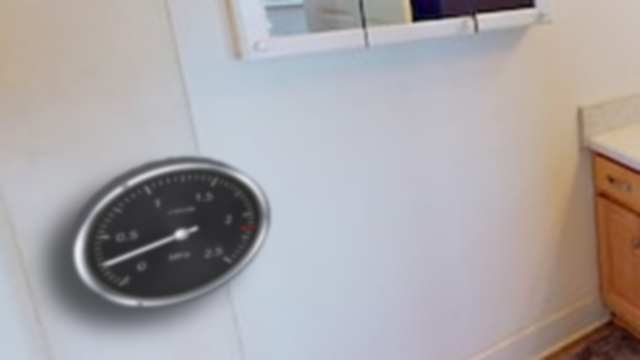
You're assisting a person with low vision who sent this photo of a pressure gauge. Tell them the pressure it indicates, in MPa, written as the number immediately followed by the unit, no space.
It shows 0.25MPa
